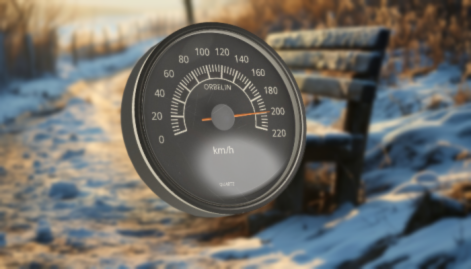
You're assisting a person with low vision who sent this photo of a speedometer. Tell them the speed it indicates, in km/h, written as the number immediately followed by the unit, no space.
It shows 200km/h
